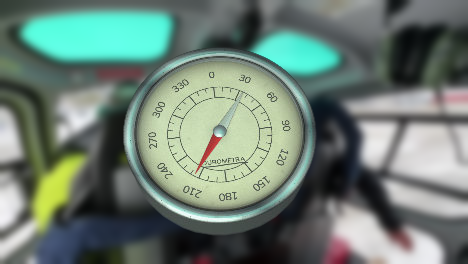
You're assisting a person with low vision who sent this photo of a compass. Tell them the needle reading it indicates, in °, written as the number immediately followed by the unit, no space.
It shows 215°
